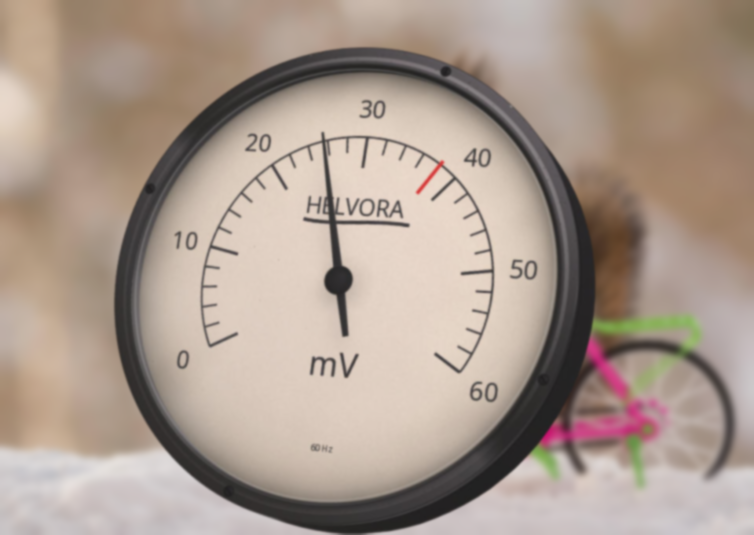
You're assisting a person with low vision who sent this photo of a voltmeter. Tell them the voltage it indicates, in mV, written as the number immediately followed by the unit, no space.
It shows 26mV
